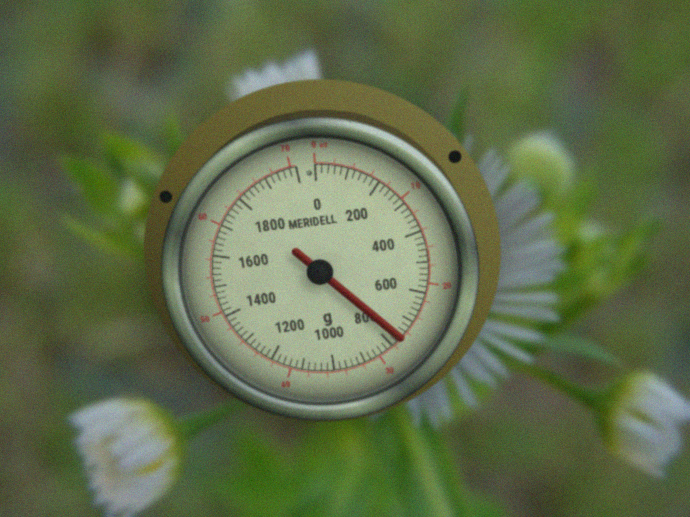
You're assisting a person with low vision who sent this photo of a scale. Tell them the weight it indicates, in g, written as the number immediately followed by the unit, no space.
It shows 760g
